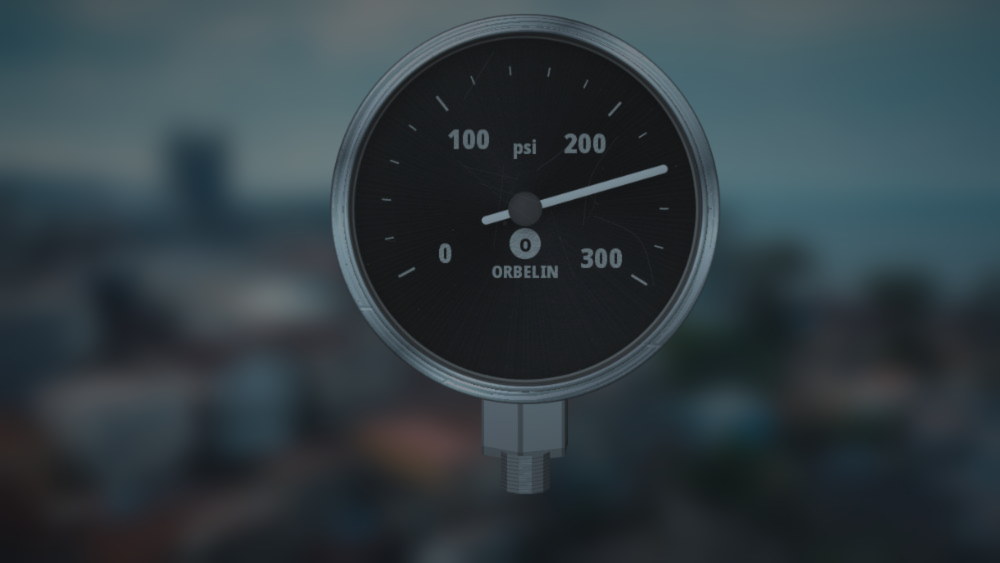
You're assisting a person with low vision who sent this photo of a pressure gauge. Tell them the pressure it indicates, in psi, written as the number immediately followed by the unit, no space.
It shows 240psi
